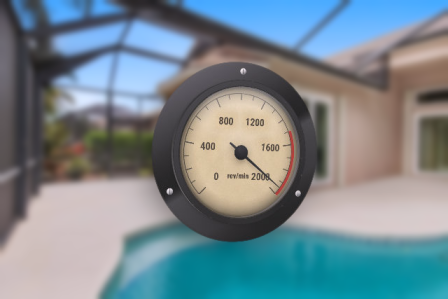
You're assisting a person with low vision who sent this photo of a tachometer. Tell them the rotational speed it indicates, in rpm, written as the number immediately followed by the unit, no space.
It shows 1950rpm
